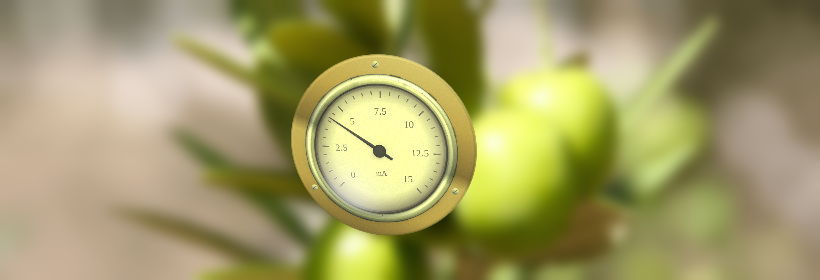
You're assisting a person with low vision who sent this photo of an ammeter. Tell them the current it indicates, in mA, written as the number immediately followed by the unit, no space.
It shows 4.25mA
